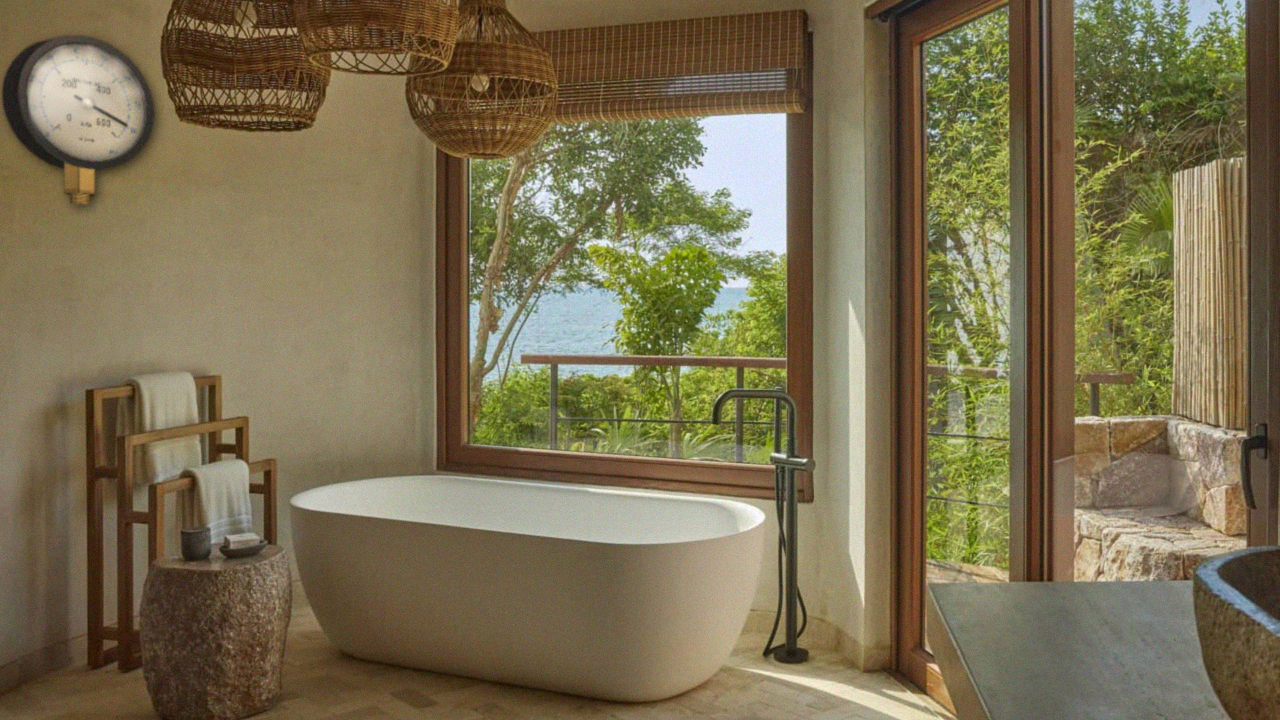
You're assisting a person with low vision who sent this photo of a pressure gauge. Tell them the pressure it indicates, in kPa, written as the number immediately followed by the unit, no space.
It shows 550kPa
